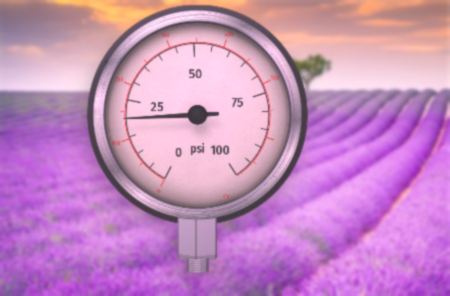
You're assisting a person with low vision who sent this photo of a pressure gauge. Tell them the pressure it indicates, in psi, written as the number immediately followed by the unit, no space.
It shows 20psi
